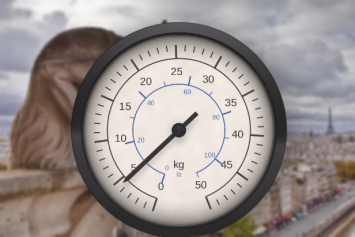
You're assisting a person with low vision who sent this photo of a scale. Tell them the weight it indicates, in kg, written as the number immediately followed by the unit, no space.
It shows 4.5kg
